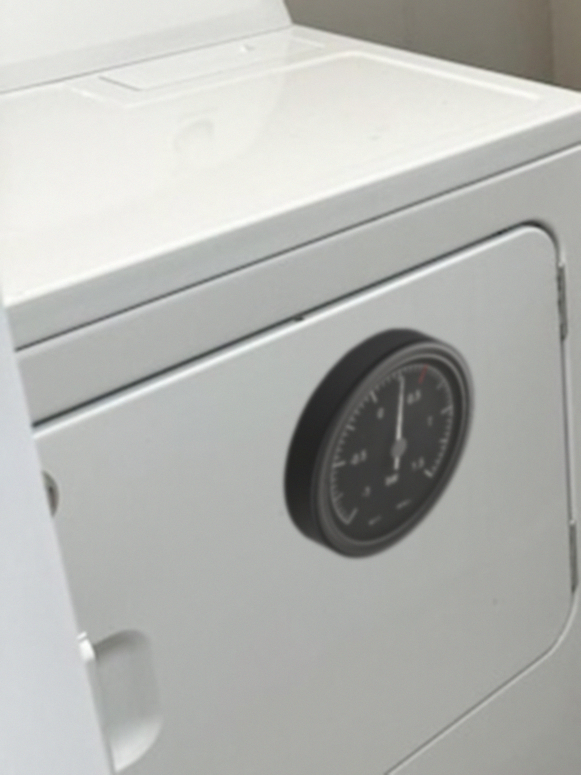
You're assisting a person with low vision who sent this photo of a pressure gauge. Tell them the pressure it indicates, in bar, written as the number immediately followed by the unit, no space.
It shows 0.25bar
